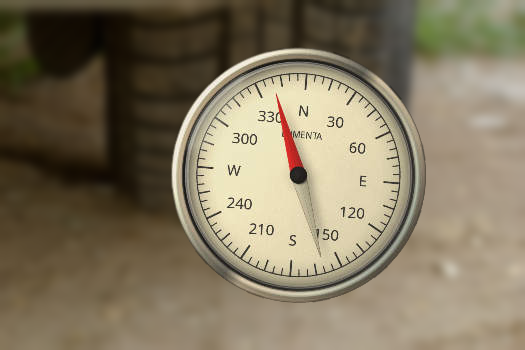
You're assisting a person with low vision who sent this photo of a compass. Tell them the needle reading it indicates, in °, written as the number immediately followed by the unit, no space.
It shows 340°
